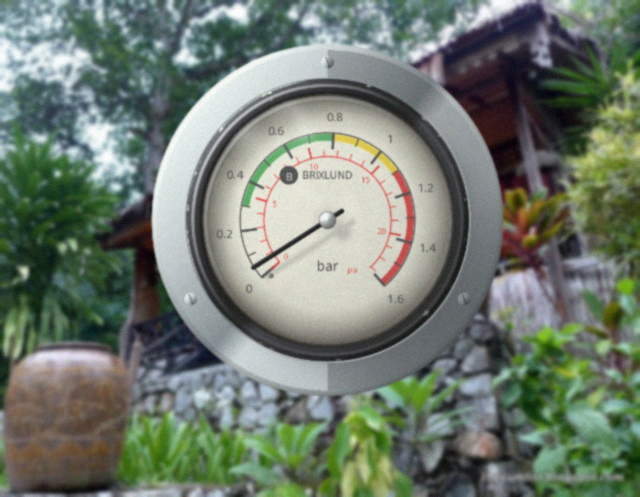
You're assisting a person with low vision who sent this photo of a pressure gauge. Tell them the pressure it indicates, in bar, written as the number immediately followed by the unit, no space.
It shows 0.05bar
